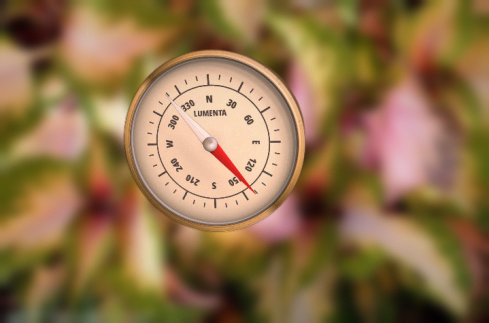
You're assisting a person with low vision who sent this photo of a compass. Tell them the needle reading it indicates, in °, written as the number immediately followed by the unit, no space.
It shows 140°
